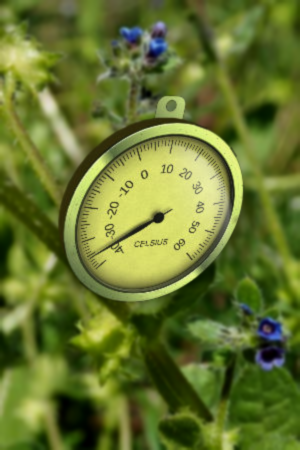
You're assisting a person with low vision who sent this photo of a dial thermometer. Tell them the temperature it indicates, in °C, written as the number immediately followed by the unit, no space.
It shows -35°C
